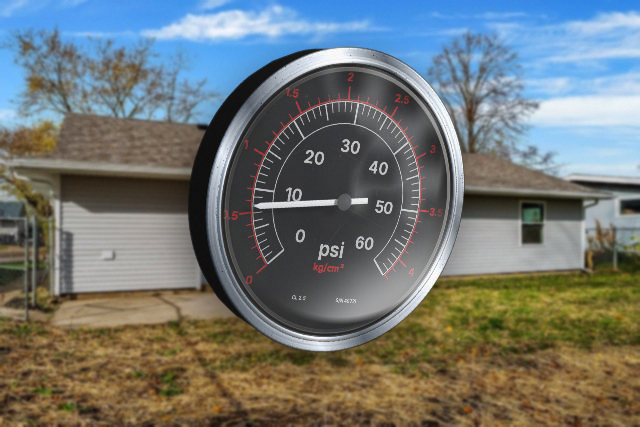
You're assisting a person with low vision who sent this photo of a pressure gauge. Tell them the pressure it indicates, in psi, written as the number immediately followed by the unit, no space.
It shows 8psi
